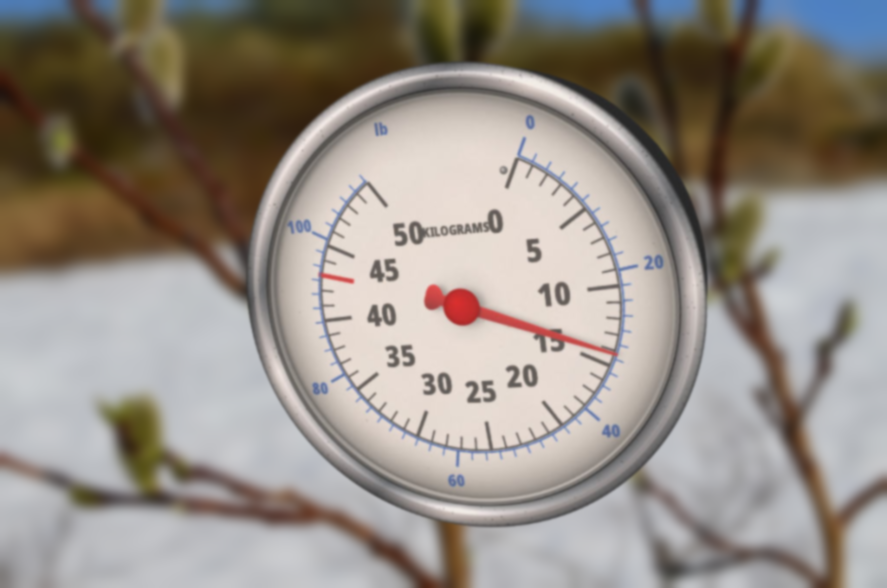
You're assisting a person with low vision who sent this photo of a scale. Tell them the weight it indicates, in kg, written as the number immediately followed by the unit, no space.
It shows 14kg
